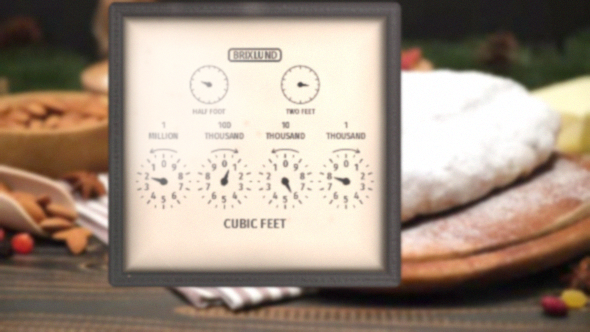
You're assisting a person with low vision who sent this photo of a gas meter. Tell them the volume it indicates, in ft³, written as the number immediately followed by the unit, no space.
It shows 205800ft³
